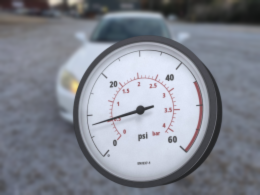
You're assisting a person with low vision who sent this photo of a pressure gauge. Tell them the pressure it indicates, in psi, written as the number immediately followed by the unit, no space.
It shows 7.5psi
